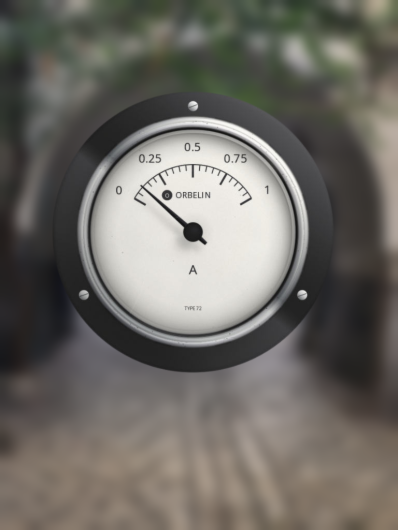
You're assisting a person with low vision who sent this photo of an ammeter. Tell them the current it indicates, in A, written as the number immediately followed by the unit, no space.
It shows 0.1A
